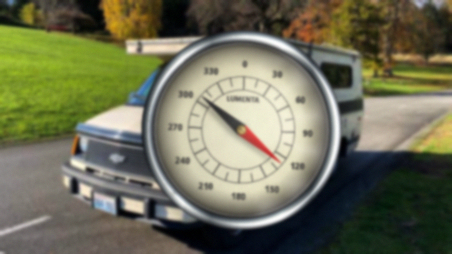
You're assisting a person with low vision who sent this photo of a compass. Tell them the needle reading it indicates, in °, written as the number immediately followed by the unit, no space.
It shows 127.5°
